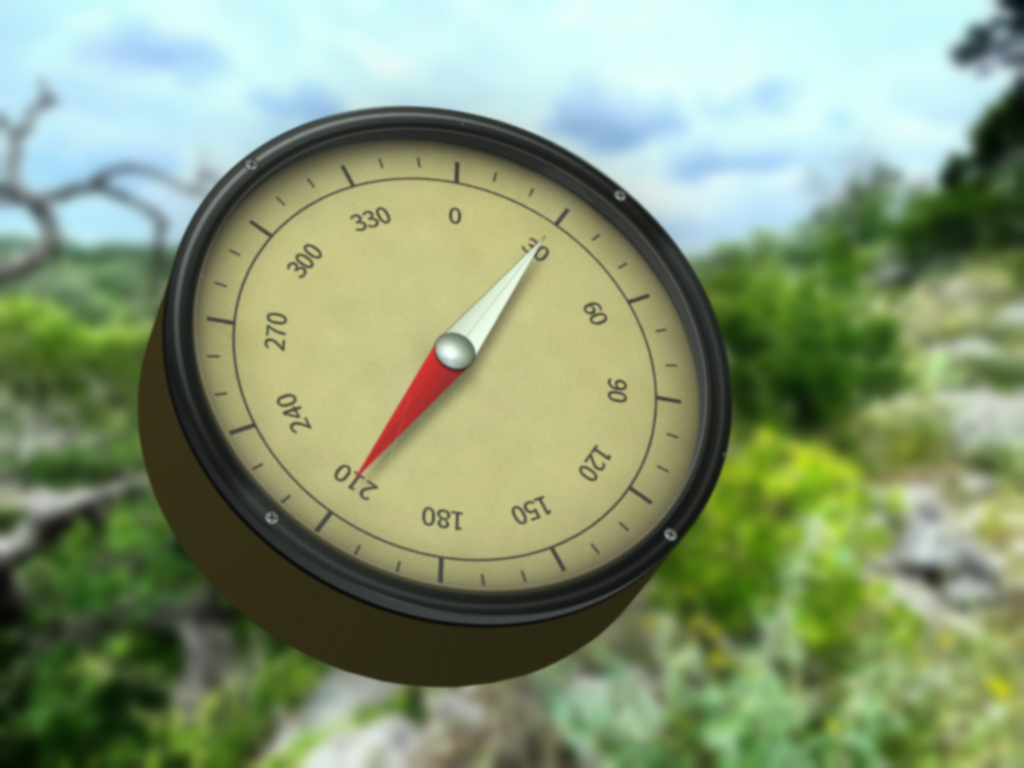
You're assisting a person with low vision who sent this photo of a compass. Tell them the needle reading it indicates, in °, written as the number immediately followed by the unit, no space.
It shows 210°
